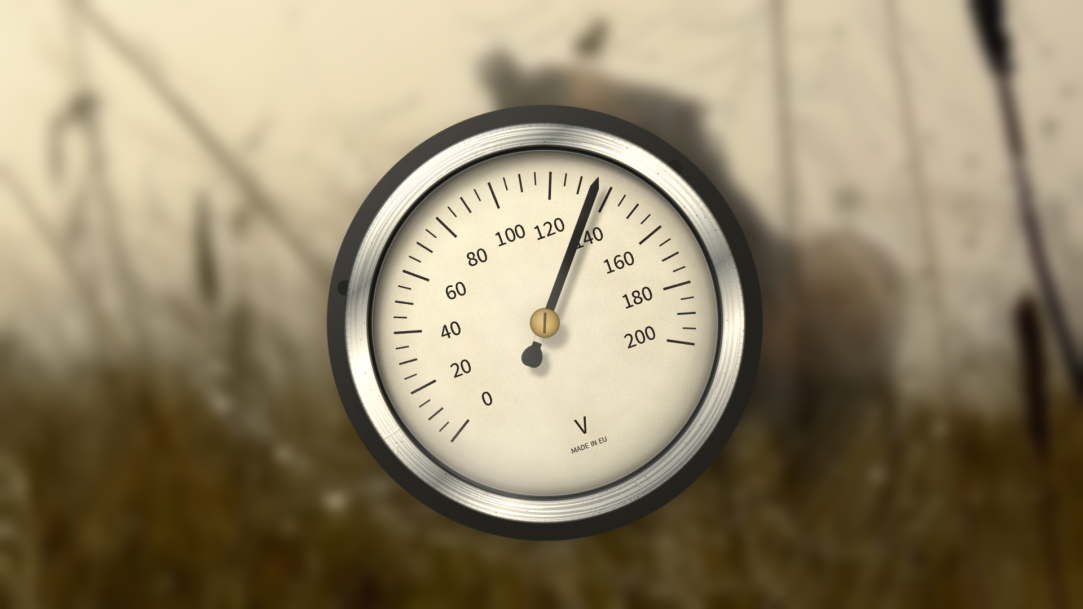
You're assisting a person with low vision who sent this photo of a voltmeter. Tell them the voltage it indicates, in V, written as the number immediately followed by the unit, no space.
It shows 135V
